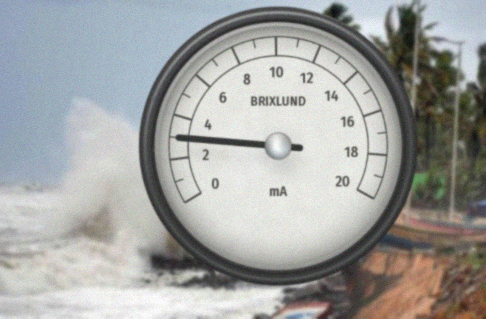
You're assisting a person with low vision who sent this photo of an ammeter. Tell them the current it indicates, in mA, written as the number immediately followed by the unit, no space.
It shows 3mA
